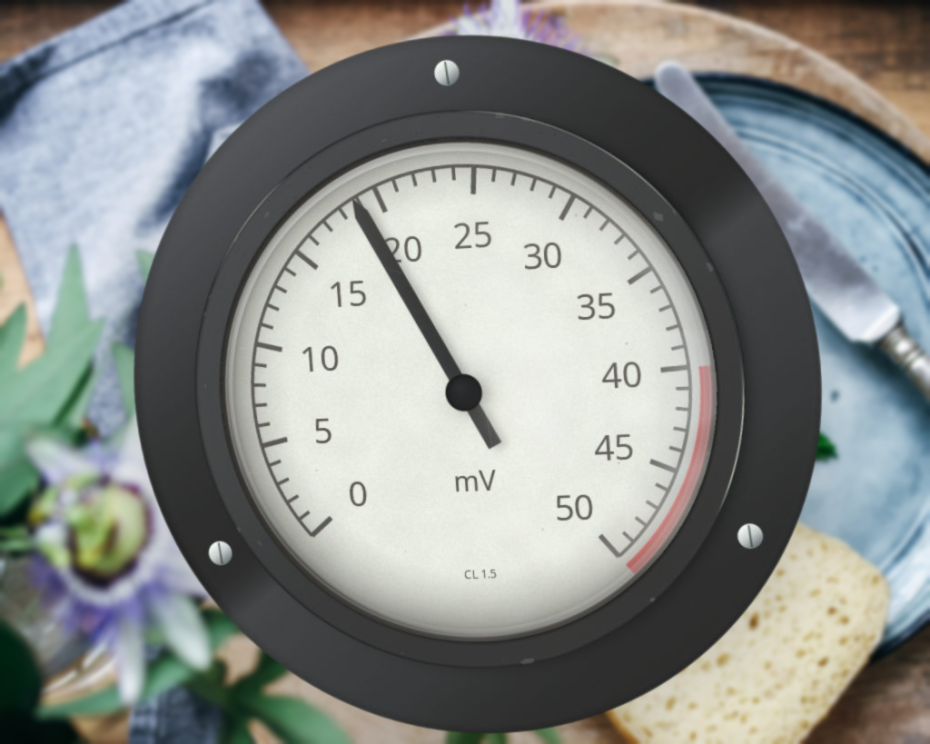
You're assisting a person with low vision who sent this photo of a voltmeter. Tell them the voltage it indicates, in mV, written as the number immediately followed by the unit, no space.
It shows 19mV
